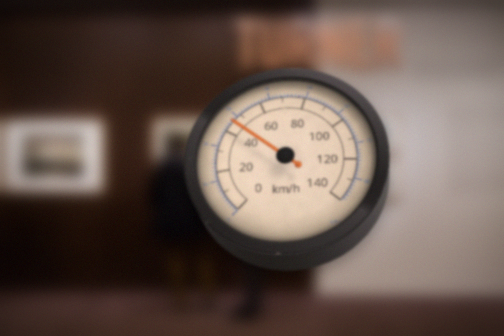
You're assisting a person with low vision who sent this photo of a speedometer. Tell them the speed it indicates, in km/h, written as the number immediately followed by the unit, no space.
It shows 45km/h
